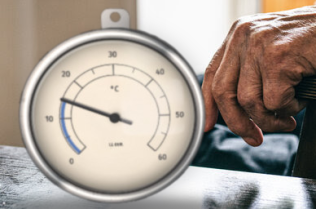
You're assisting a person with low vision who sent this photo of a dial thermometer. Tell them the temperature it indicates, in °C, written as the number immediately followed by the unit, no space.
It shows 15°C
